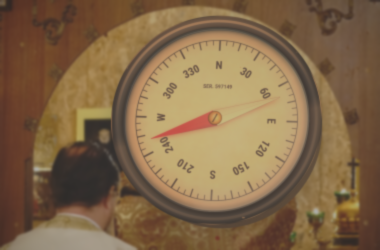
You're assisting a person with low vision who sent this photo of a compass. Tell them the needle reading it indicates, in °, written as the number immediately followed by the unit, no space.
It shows 250°
